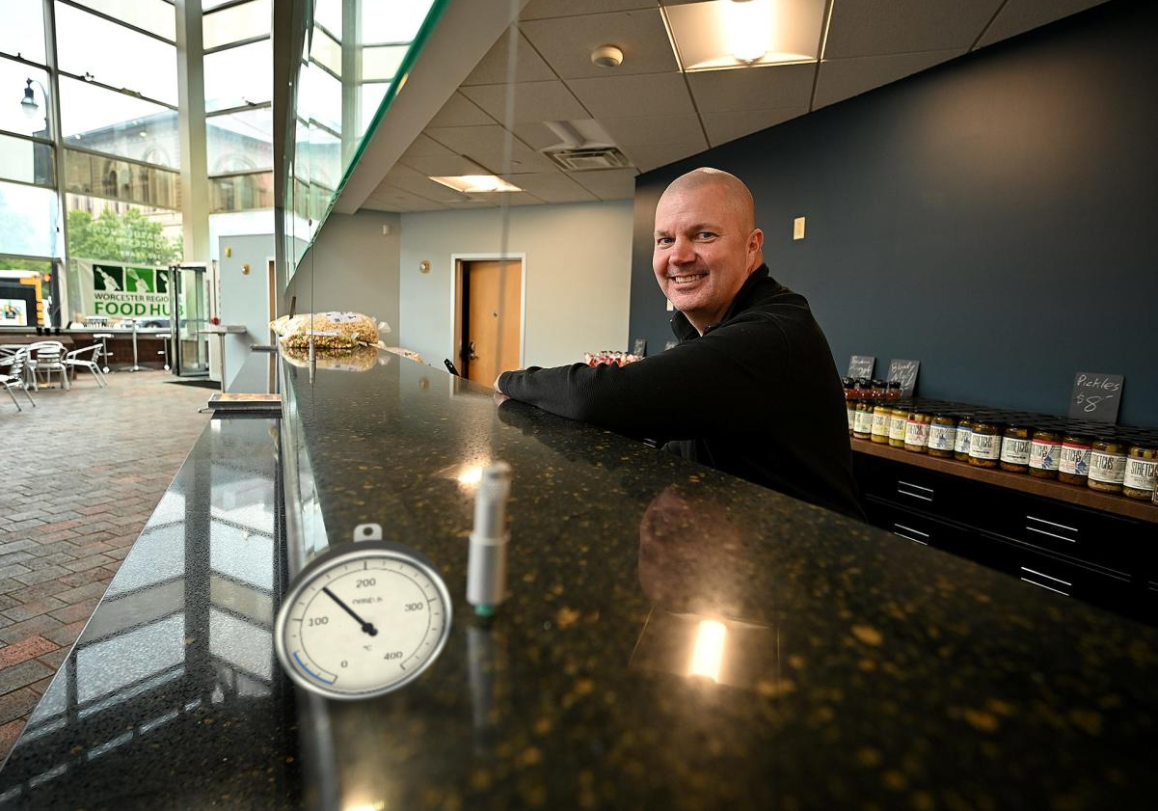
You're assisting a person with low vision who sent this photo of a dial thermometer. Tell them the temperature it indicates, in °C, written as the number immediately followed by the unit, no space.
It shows 150°C
